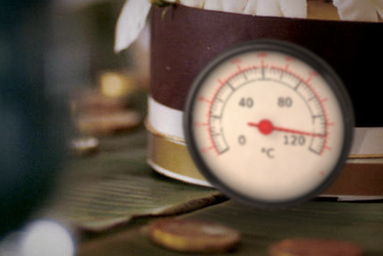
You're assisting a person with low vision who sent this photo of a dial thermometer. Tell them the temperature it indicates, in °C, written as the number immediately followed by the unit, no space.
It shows 110°C
